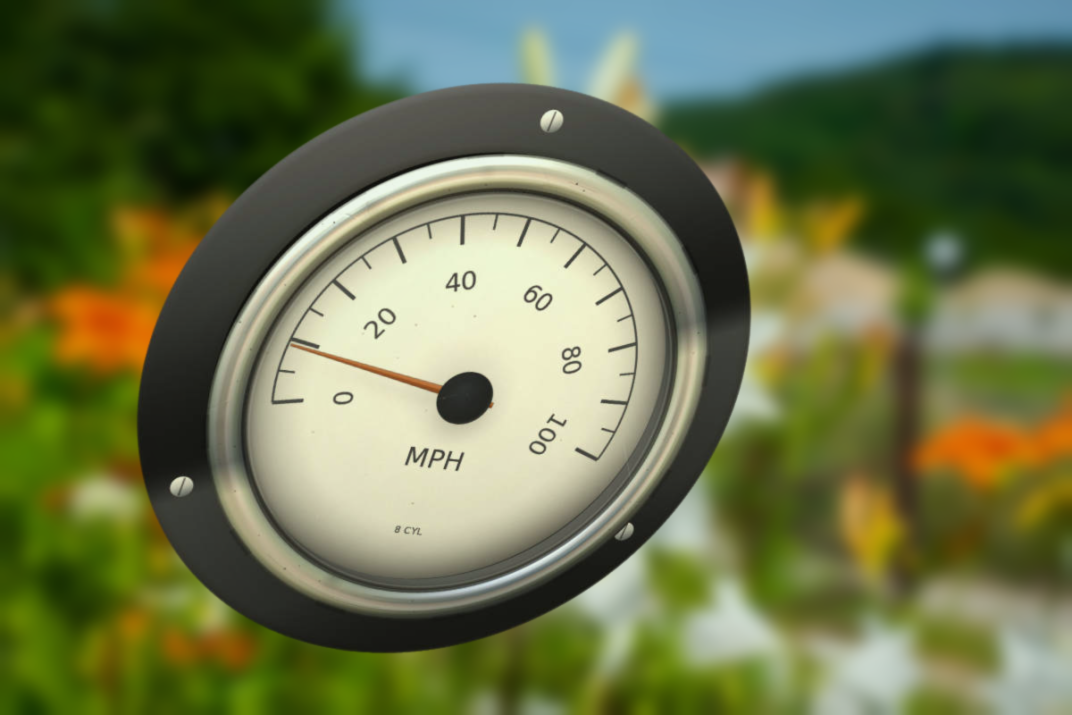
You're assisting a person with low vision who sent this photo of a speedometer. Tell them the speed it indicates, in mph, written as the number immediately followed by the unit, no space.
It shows 10mph
